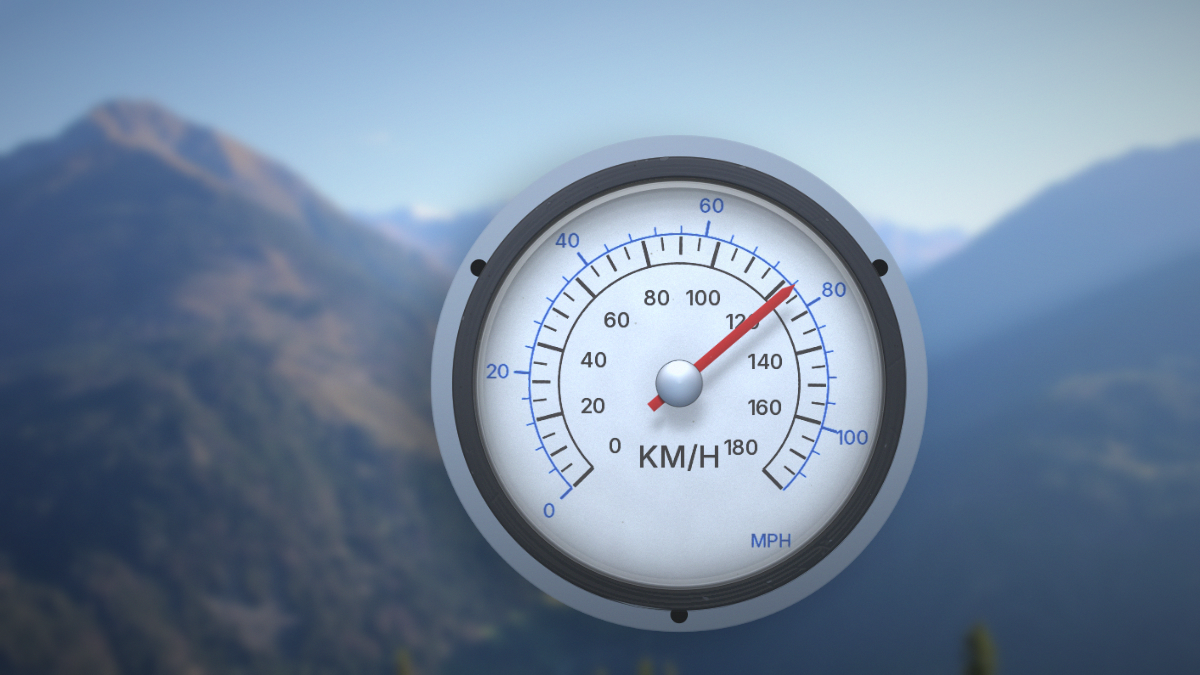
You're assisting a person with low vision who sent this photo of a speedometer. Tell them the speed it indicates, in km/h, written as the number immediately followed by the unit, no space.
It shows 122.5km/h
